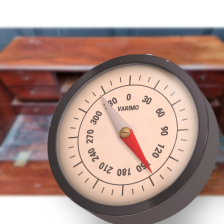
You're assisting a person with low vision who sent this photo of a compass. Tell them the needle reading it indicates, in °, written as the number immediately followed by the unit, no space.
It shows 145°
